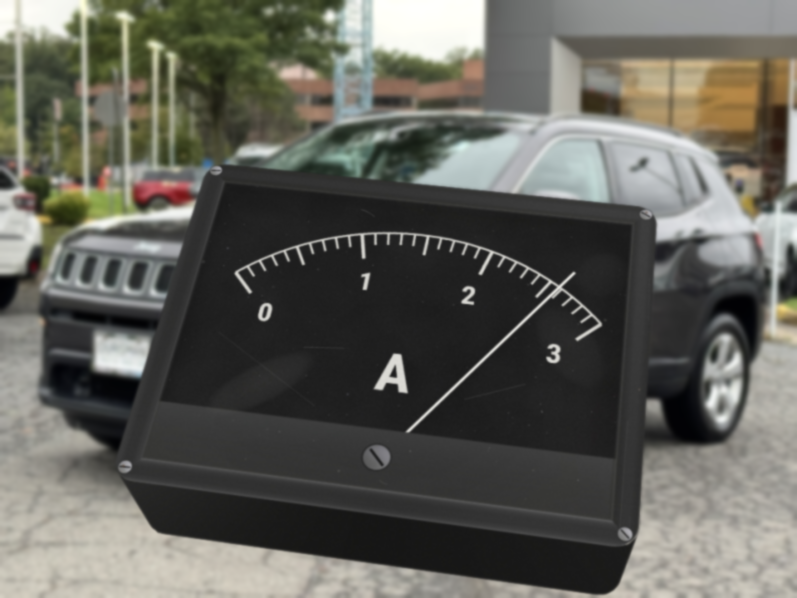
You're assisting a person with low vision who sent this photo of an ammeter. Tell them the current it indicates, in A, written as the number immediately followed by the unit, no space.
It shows 2.6A
